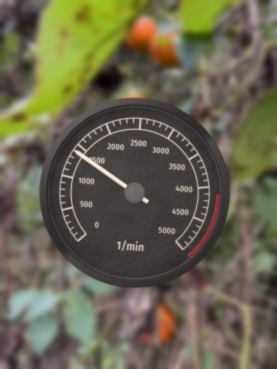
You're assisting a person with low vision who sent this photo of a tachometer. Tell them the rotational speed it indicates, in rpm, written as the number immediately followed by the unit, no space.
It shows 1400rpm
